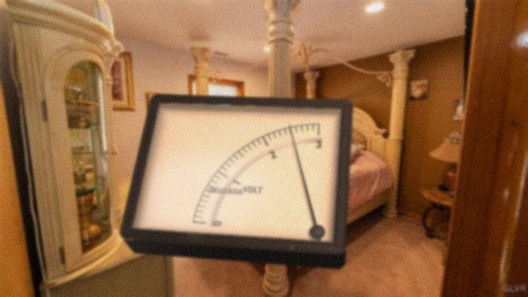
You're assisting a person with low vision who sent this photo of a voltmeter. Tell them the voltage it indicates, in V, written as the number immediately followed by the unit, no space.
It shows 2.5V
